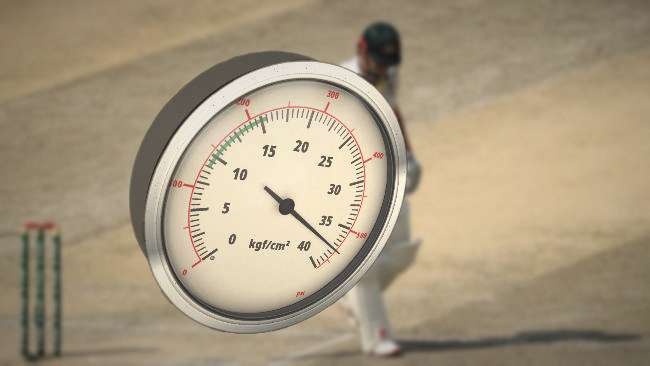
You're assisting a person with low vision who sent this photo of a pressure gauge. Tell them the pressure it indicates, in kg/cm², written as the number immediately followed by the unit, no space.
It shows 37.5kg/cm²
